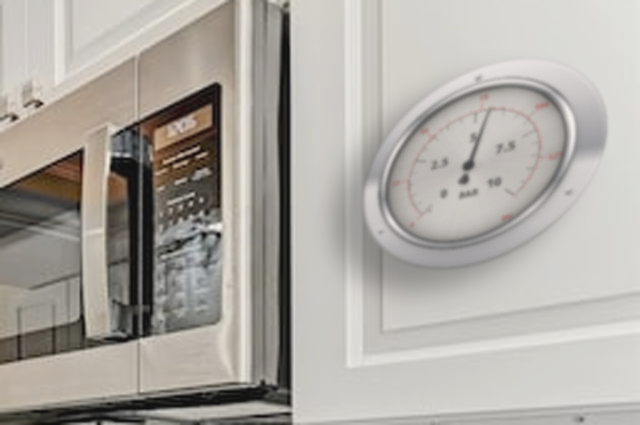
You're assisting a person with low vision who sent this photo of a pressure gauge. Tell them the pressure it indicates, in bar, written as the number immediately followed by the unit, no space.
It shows 5.5bar
